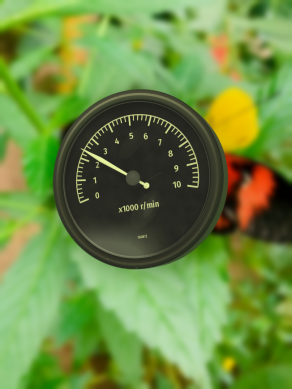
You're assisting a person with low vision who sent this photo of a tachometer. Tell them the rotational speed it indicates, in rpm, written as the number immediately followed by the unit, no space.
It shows 2400rpm
